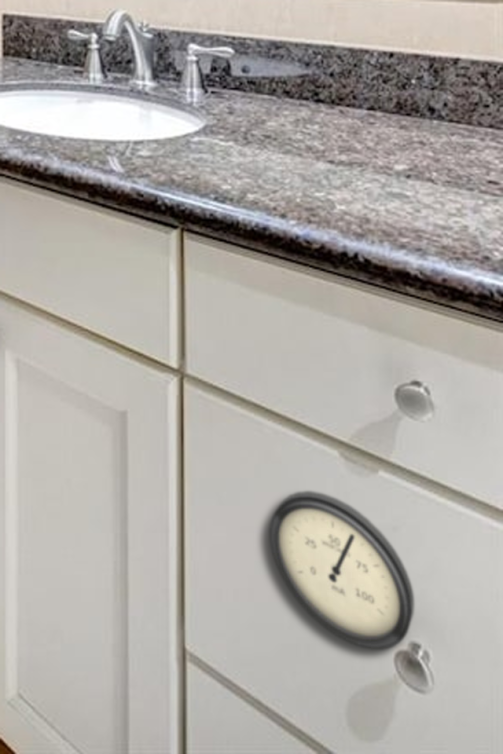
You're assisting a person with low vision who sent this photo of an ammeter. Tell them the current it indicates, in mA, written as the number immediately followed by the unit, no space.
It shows 60mA
